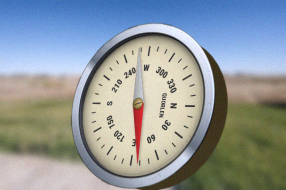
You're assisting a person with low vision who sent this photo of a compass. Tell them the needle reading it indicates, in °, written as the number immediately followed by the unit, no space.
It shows 80°
